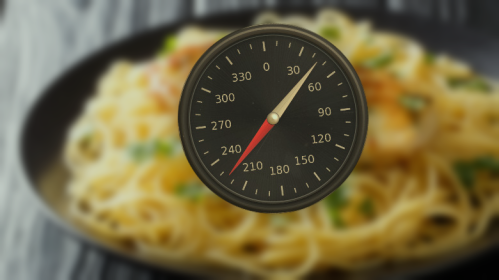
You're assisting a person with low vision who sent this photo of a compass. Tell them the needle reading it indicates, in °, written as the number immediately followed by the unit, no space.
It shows 225°
